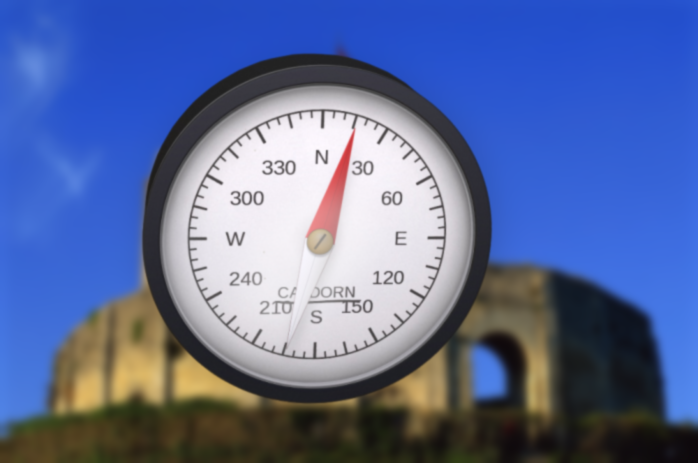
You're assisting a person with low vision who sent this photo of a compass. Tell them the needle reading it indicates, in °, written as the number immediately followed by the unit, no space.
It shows 15°
